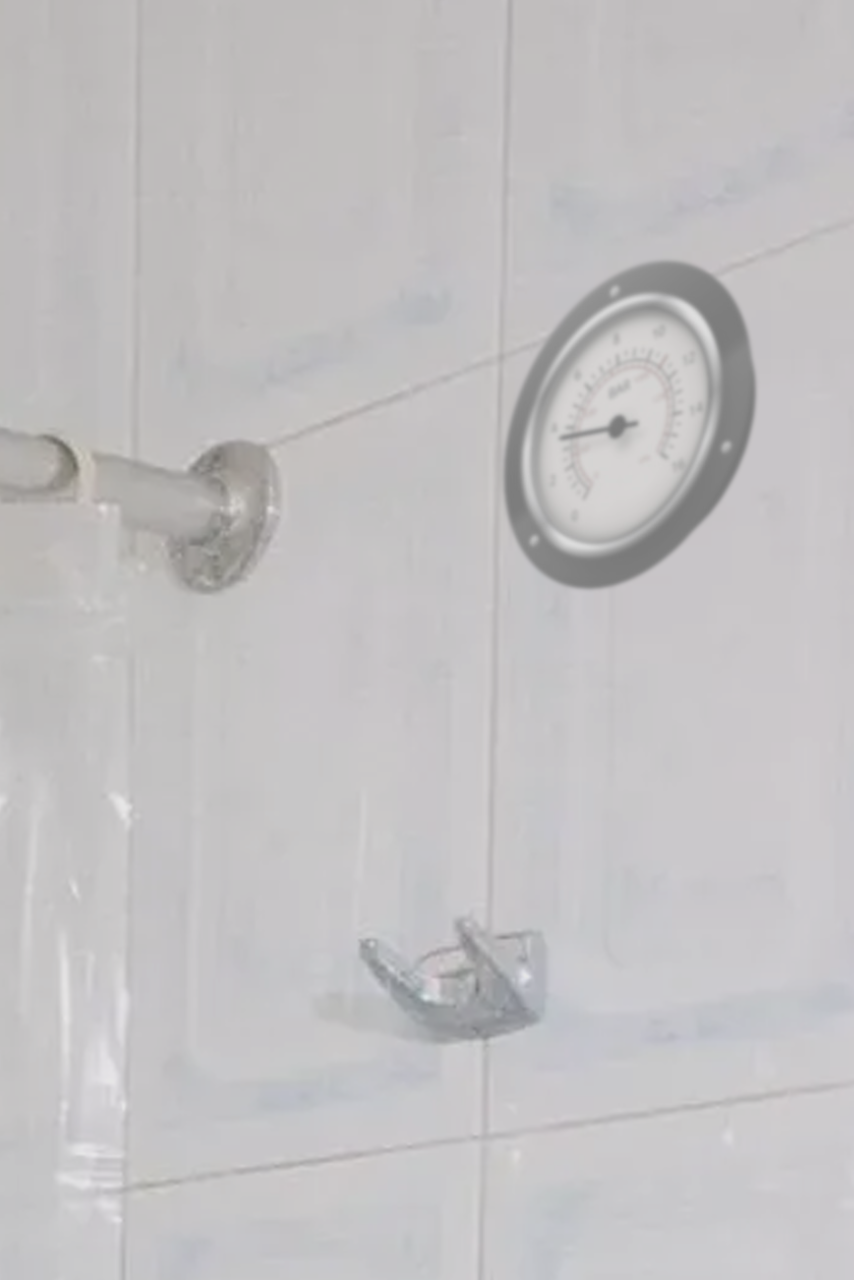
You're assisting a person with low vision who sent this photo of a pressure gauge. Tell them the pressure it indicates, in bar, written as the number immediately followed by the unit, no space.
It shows 3.5bar
